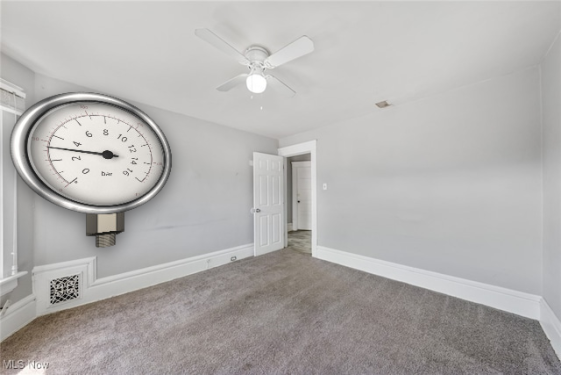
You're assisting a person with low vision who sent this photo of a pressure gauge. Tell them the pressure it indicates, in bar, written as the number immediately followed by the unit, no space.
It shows 3bar
